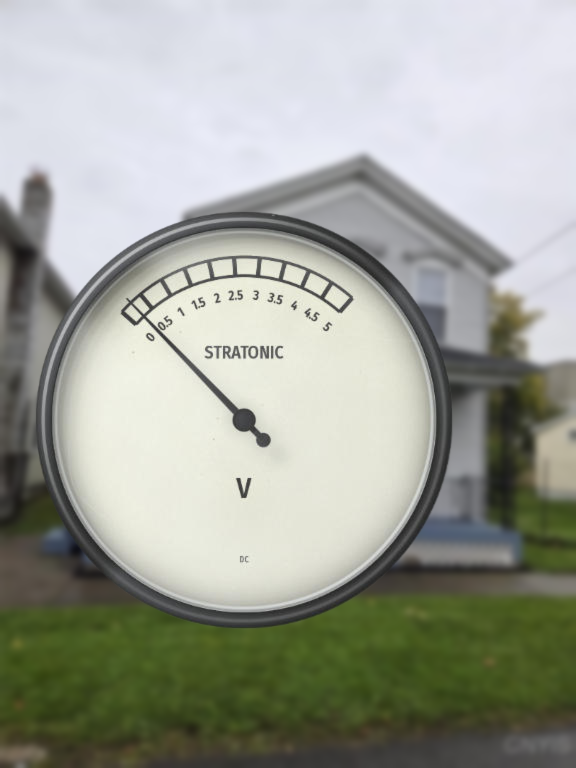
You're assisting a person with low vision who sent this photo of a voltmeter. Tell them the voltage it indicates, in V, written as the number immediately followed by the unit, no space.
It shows 0.25V
